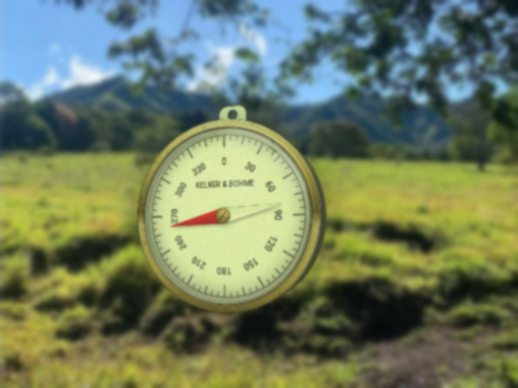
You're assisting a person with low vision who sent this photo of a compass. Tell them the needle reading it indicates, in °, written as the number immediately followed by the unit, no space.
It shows 260°
